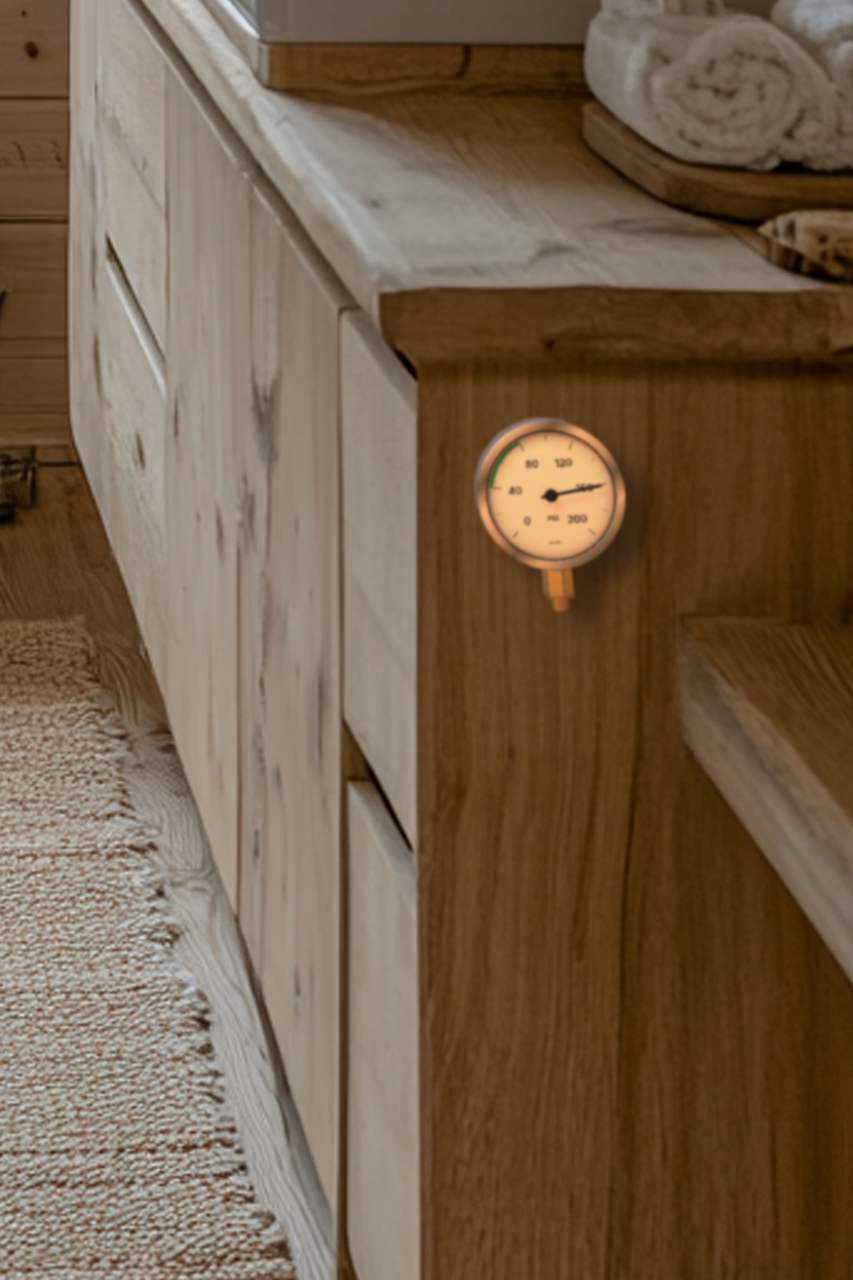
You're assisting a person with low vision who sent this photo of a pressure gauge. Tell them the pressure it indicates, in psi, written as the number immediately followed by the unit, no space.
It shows 160psi
